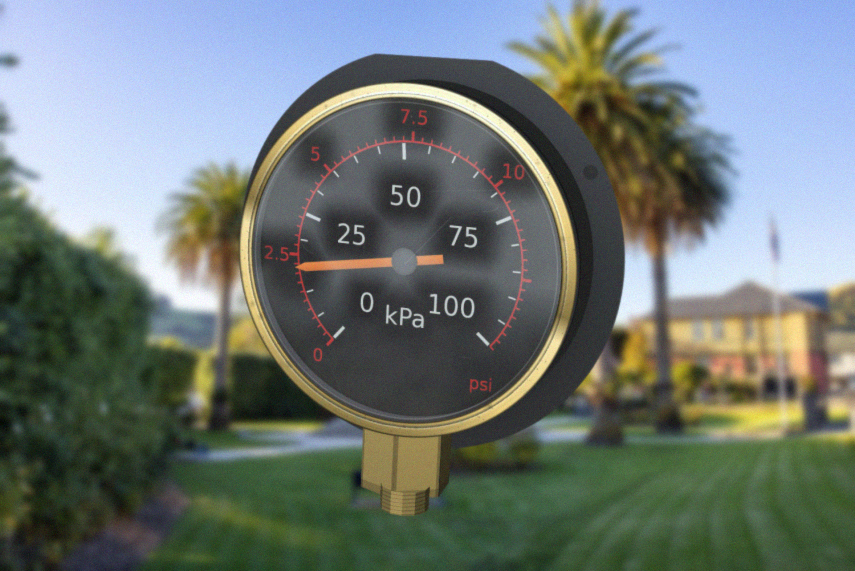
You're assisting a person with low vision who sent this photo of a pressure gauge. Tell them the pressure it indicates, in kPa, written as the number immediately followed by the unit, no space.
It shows 15kPa
